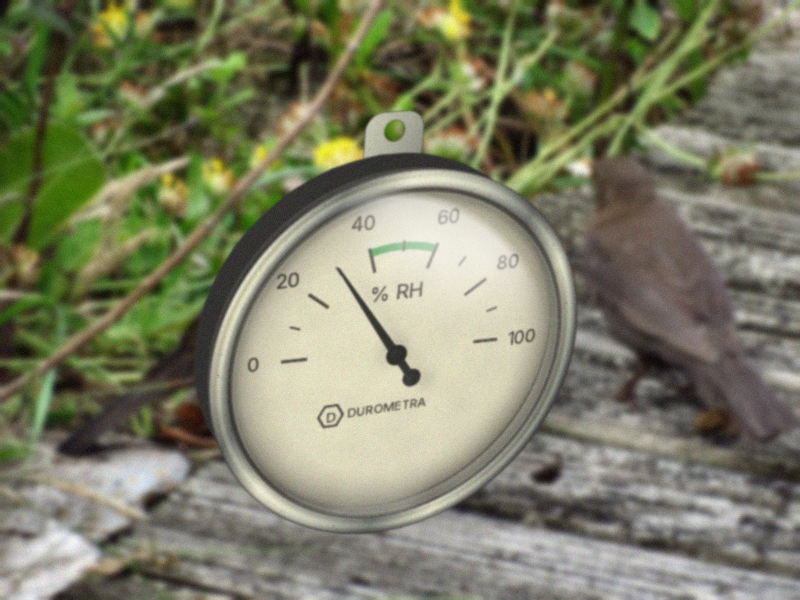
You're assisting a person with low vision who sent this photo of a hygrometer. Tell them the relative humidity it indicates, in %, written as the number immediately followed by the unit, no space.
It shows 30%
